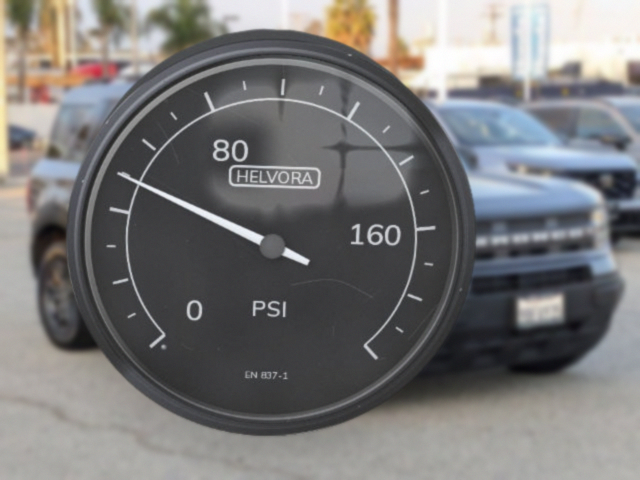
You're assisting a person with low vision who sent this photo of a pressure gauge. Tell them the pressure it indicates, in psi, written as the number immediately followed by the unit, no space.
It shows 50psi
